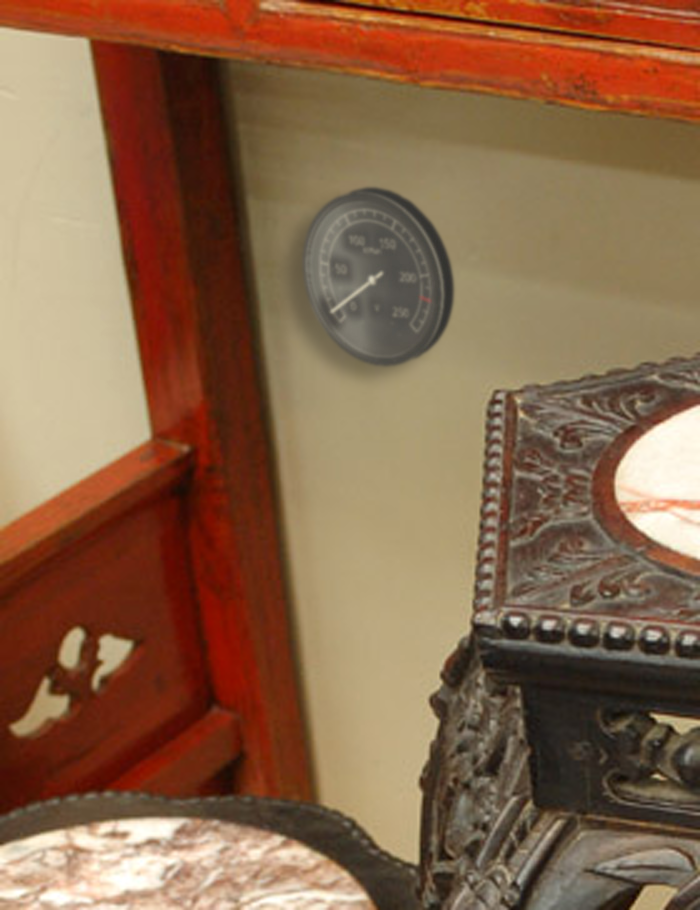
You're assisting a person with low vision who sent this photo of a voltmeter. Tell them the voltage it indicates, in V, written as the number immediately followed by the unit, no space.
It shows 10V
